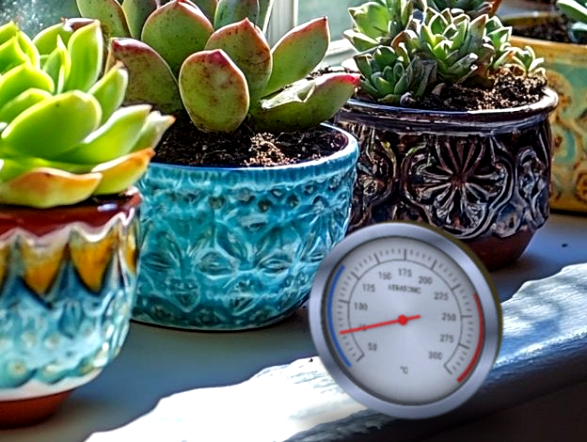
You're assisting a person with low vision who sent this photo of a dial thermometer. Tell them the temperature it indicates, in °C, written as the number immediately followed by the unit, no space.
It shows 75°C
